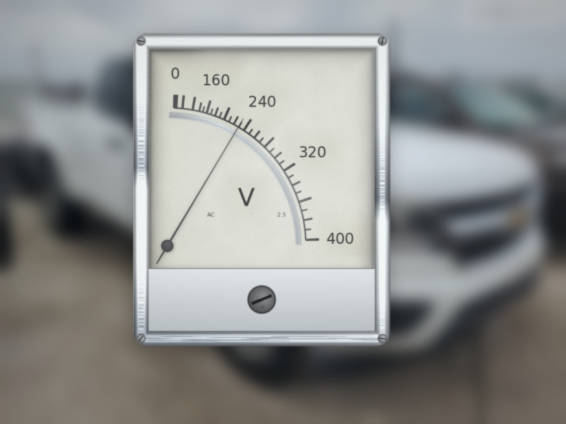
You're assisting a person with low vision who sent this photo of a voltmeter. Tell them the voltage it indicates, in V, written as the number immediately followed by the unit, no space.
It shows 230V
